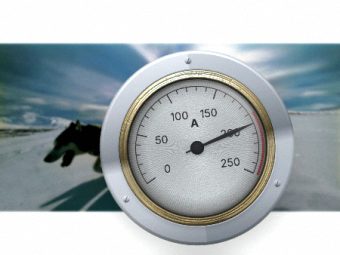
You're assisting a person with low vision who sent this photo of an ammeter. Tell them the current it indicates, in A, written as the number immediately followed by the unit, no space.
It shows 200A
